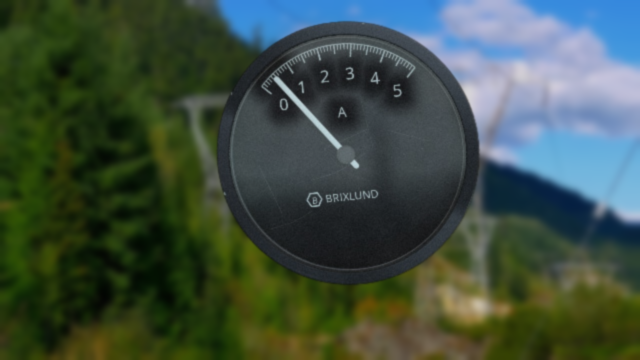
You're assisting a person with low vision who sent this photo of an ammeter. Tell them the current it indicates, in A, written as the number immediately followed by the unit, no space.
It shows 0.5A
